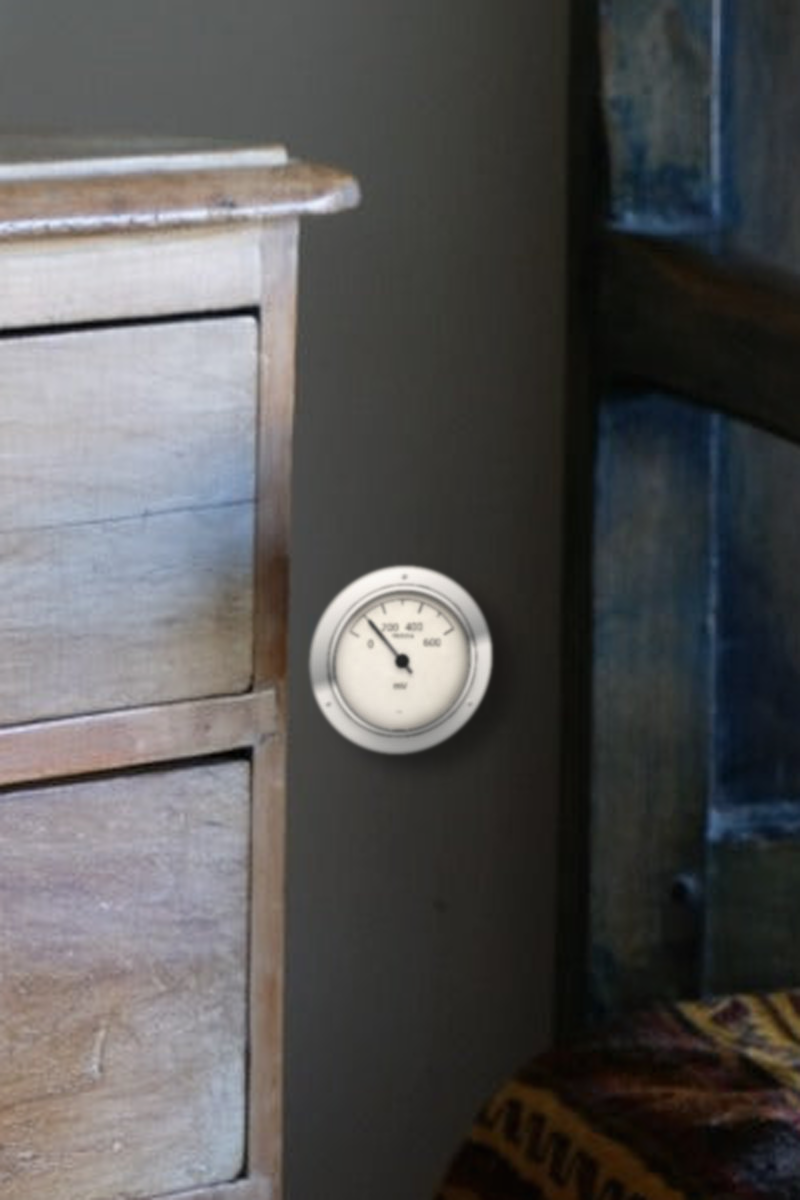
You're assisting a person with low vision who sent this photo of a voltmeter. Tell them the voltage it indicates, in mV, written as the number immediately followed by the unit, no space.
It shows 100mV
